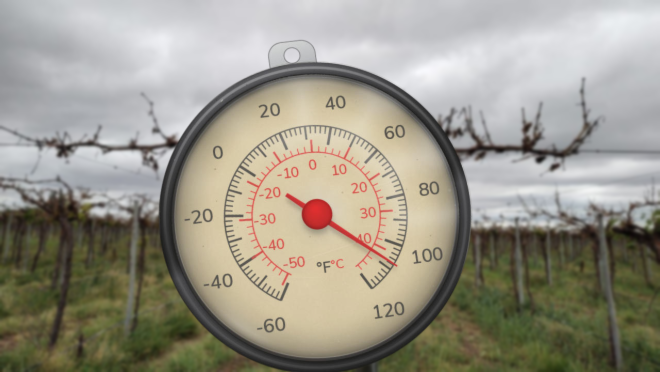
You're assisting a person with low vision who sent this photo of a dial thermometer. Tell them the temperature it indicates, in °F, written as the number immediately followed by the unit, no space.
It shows 108°F
